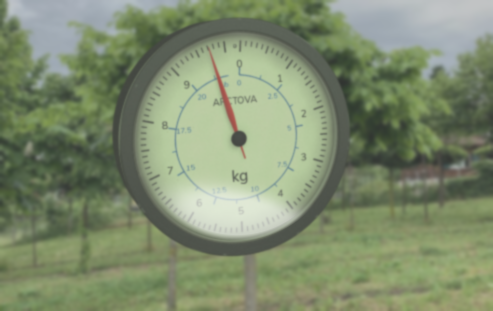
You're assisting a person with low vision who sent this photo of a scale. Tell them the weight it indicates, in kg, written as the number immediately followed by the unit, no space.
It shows 9.7kg
